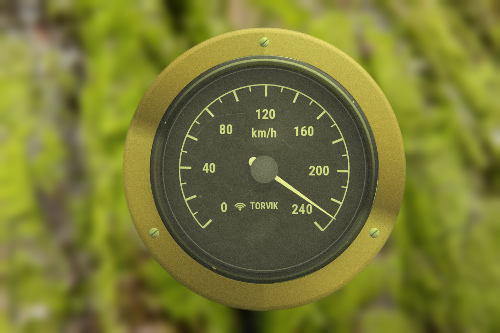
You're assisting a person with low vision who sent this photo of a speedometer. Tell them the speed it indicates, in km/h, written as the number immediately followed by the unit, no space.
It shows 230km/h
